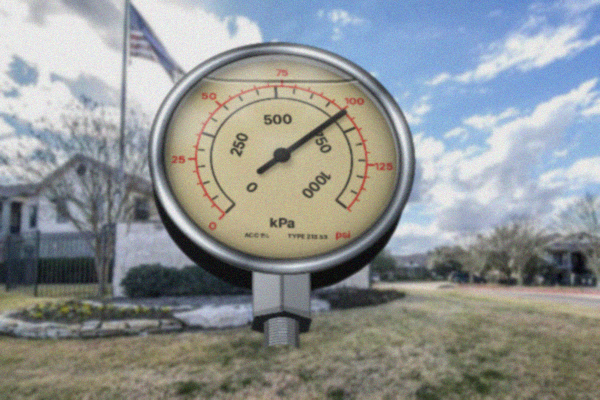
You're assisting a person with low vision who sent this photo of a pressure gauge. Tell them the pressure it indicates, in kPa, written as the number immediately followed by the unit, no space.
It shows 700kPa
